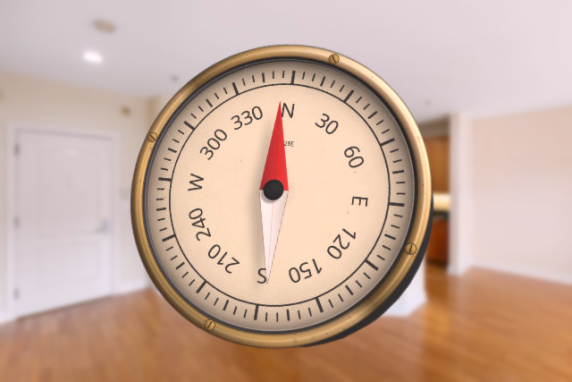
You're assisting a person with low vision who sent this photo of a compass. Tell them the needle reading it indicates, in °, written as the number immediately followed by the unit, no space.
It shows 355°
